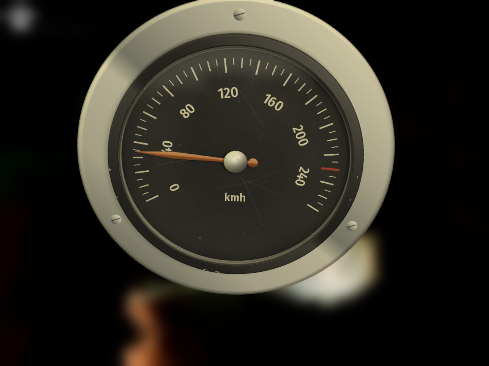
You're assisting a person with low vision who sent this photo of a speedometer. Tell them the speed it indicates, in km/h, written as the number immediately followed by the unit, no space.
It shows 35km/h
